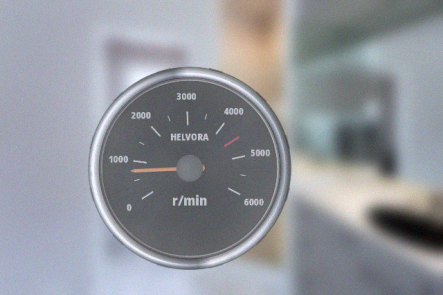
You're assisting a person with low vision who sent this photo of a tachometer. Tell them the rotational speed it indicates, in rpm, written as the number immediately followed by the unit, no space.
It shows 750rpm
